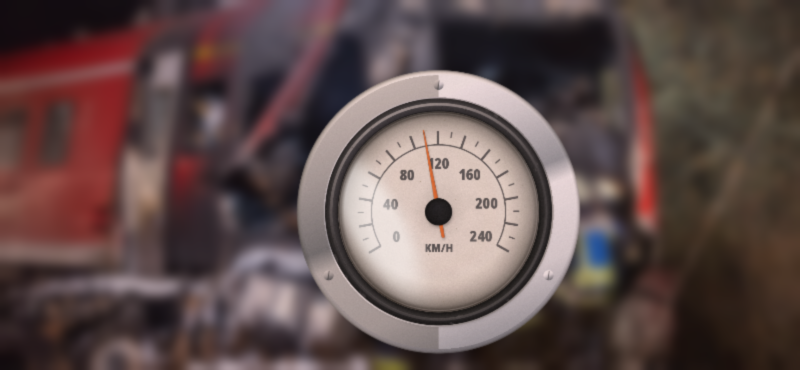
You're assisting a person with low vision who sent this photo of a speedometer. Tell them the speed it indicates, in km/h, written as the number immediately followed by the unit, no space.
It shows 110km/h
